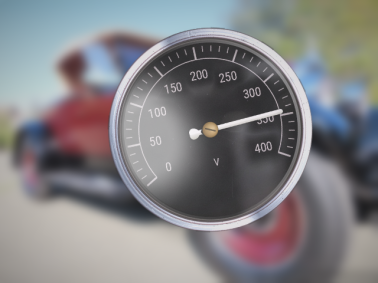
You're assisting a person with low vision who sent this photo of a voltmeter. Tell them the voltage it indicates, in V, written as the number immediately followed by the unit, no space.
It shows 345V
